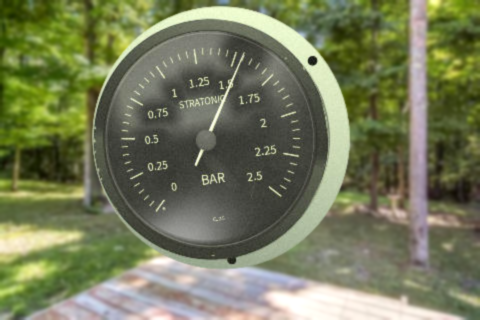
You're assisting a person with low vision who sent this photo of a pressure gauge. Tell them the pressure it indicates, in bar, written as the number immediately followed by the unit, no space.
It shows 1.55bar
